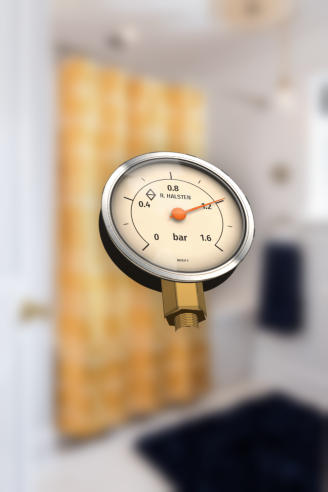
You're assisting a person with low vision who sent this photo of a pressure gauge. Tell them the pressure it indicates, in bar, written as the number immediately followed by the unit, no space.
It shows 1.2bar
